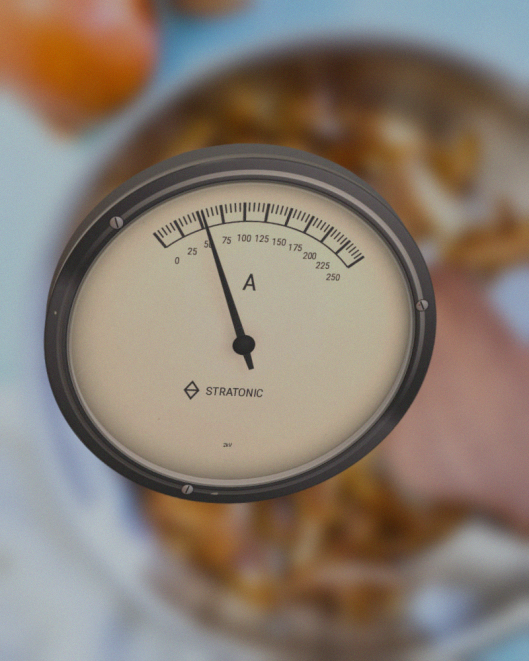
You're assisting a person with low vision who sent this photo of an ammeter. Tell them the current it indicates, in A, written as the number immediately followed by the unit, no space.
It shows 55A
